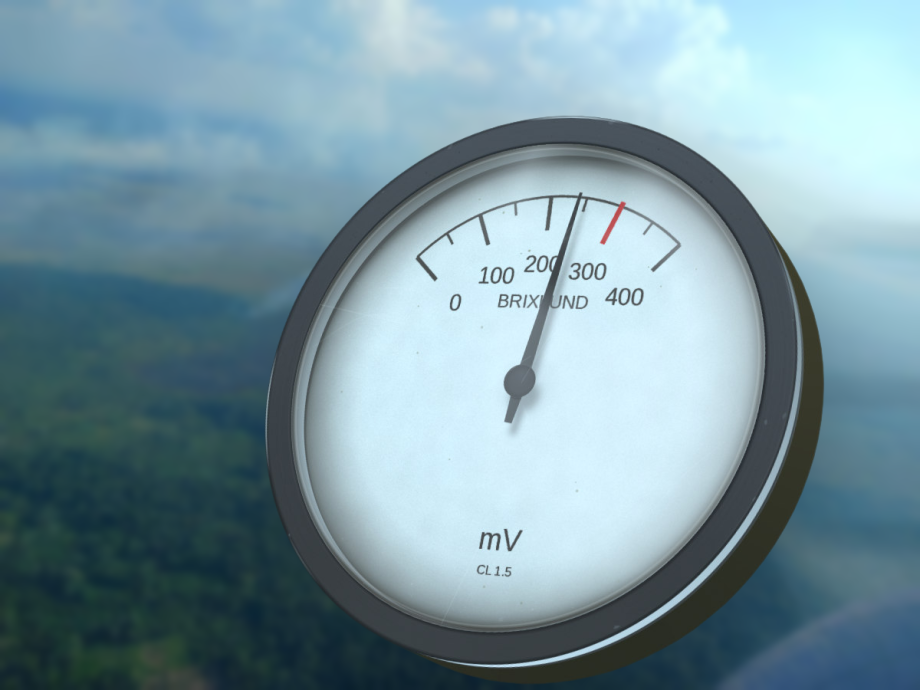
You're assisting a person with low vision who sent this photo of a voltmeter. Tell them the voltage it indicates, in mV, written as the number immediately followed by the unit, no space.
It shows 250mV
